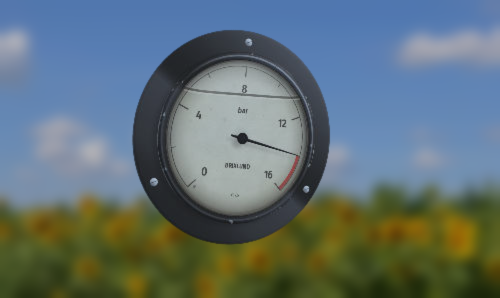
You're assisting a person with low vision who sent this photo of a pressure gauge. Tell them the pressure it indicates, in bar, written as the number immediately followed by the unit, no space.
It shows 14bar
